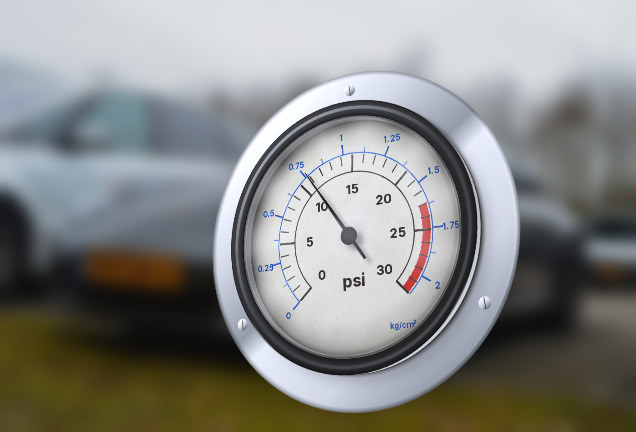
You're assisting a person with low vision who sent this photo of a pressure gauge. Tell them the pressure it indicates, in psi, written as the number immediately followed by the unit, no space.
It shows 11psi
